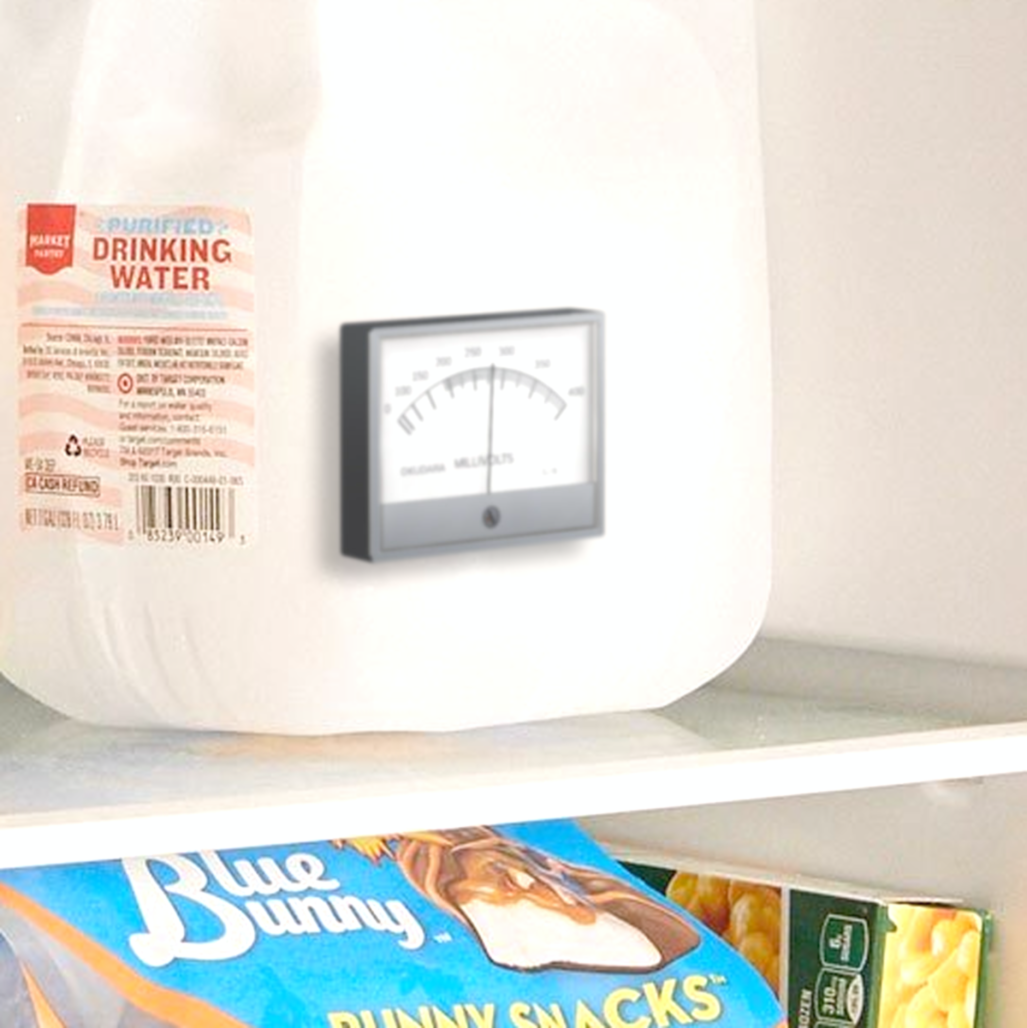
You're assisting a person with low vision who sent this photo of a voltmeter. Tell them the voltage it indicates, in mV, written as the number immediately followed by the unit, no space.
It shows 275mV
